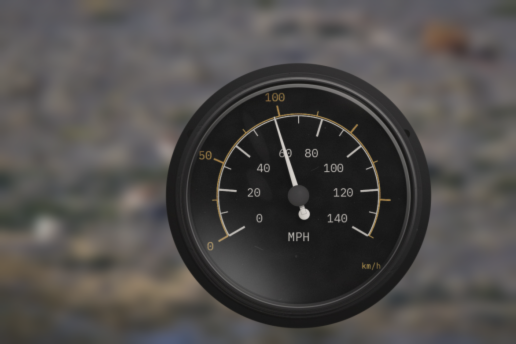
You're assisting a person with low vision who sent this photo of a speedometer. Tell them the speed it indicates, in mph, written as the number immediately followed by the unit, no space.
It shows 60mph
